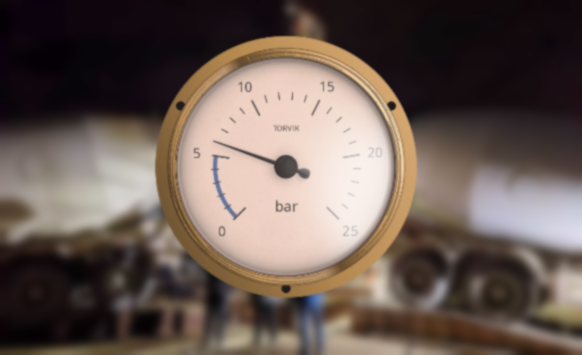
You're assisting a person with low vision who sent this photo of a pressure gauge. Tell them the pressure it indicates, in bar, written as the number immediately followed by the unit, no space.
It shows 6bar
